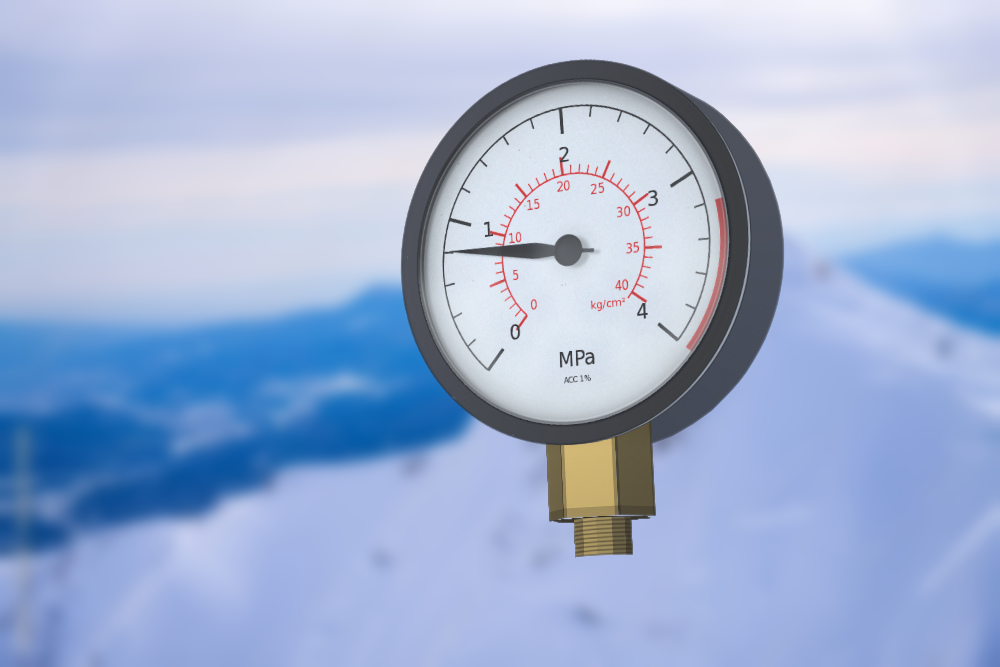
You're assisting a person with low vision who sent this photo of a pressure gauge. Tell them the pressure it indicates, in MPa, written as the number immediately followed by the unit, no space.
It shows 0.8MPa
